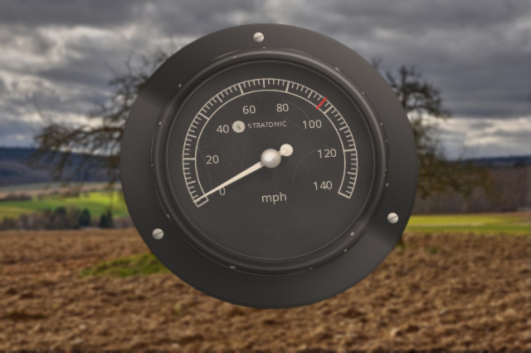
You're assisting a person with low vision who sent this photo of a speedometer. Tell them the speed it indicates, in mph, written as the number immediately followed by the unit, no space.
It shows 2mph
